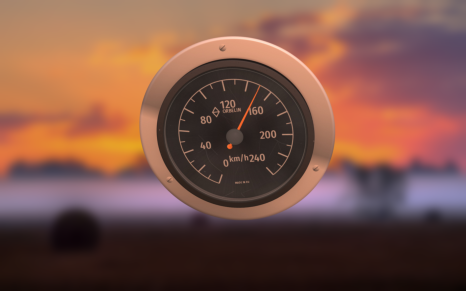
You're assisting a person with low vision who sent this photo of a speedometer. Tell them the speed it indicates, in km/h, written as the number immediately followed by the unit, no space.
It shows 150km/h
